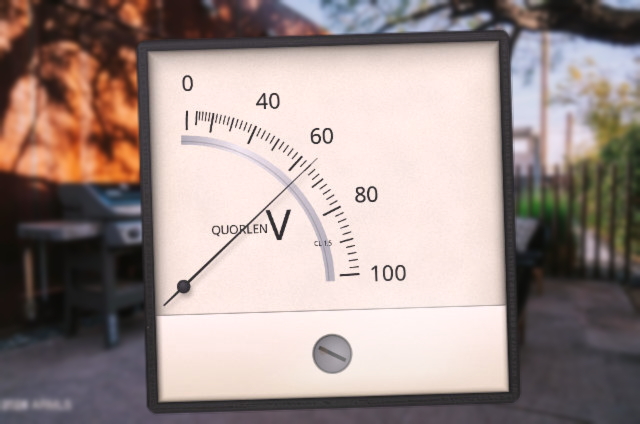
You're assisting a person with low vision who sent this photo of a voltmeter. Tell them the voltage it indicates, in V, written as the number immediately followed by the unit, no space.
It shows 64V
